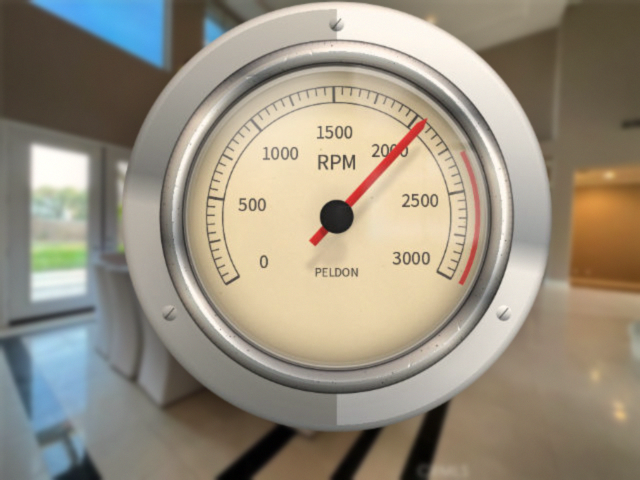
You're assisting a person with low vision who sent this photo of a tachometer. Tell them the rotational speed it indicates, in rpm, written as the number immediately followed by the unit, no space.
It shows 2050rpm
